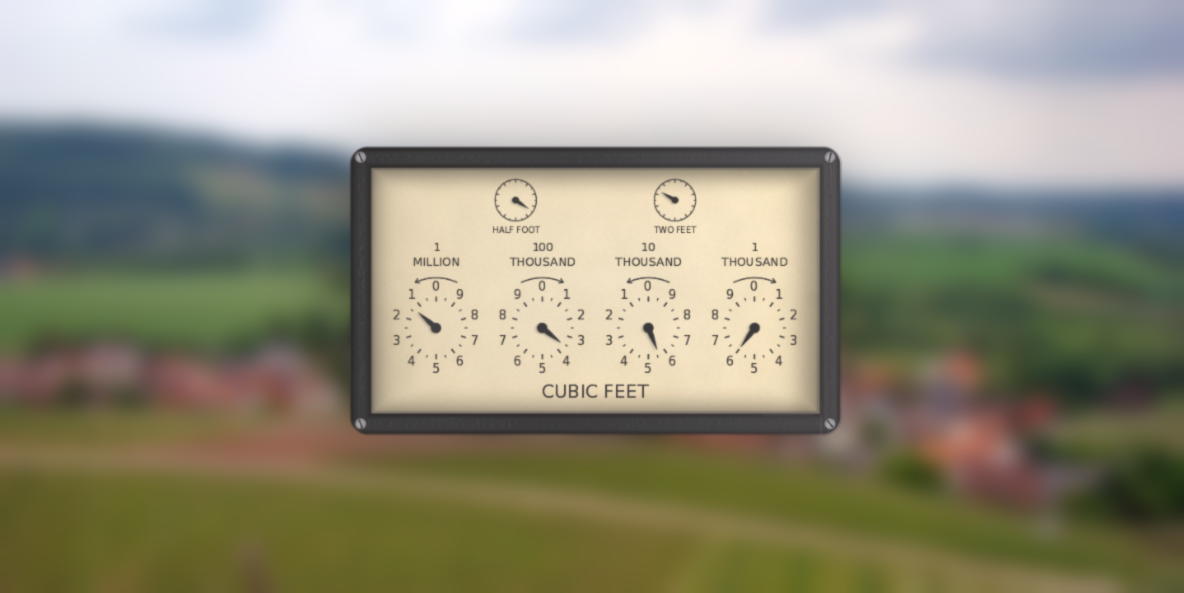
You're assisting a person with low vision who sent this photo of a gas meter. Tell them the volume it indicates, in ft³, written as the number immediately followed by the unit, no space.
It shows 135600ft³
